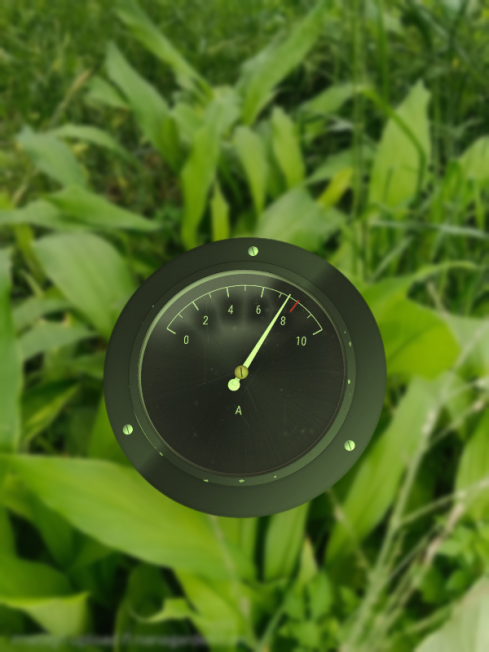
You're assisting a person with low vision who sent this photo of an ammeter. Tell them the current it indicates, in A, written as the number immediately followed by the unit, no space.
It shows 7.5A
